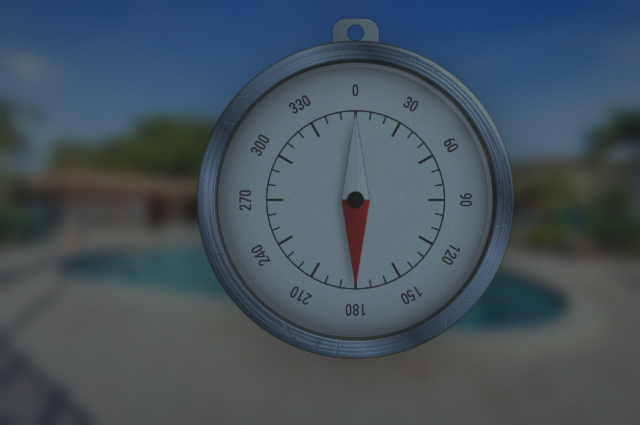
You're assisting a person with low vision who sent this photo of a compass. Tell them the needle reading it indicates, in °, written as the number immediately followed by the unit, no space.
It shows 180°
